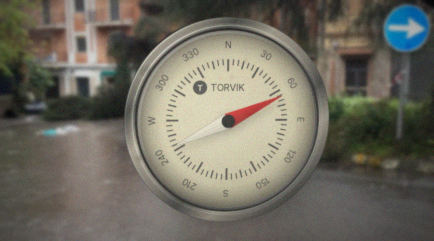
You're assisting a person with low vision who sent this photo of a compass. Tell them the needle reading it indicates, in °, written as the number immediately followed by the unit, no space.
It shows 65°
